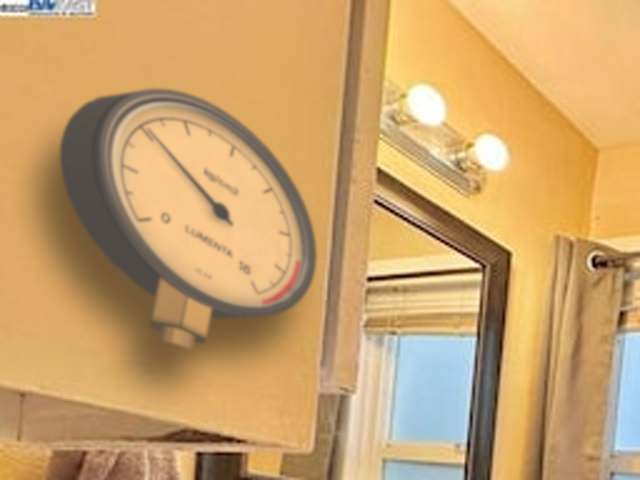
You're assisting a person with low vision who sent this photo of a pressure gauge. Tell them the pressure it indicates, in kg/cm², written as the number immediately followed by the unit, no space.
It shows 4kg/cm²
